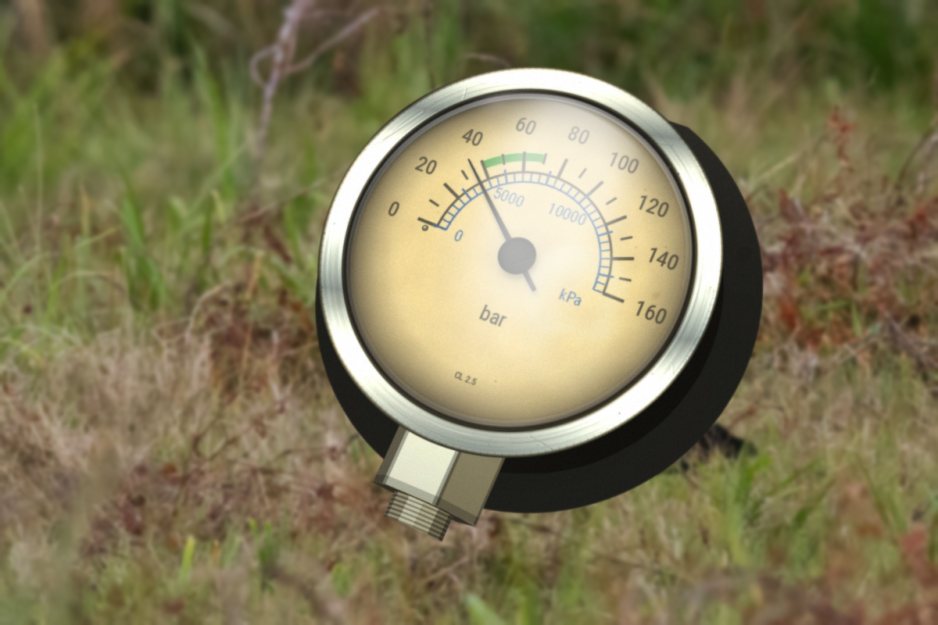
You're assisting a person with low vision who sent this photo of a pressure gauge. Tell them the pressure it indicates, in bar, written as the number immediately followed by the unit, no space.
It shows 35bar
